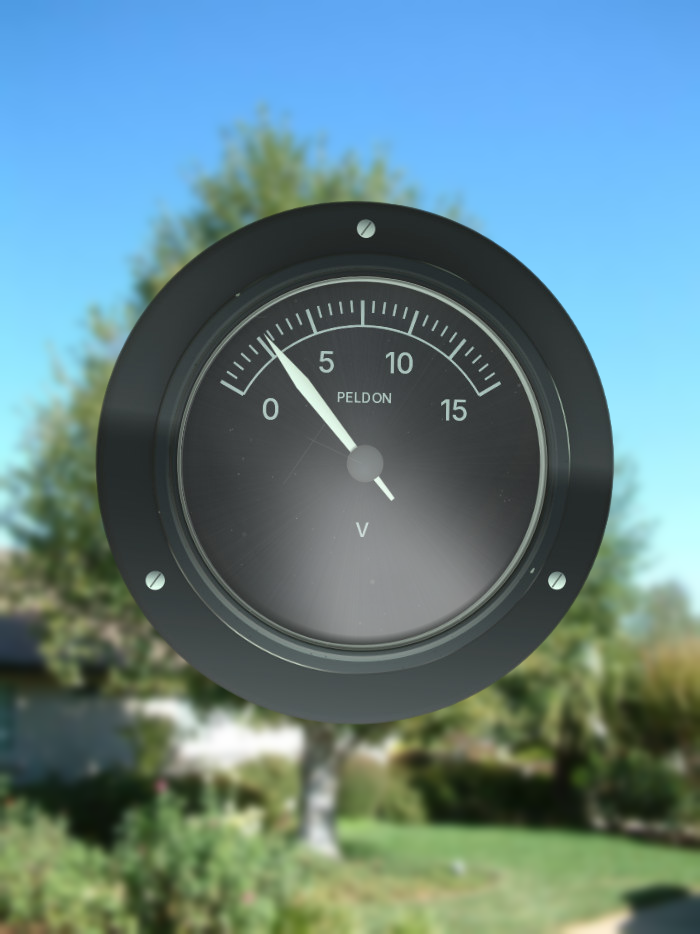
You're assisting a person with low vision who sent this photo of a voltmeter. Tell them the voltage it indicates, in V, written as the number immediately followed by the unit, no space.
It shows 2.75V
